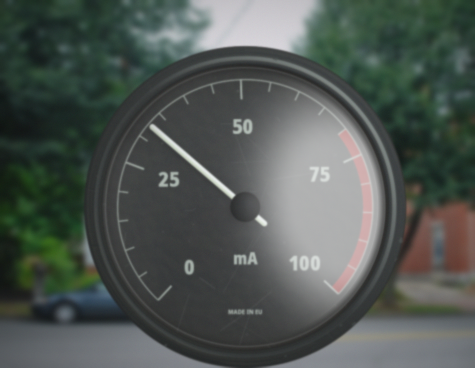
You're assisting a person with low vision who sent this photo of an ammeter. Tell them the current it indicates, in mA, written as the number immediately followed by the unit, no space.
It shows 32.5mA
